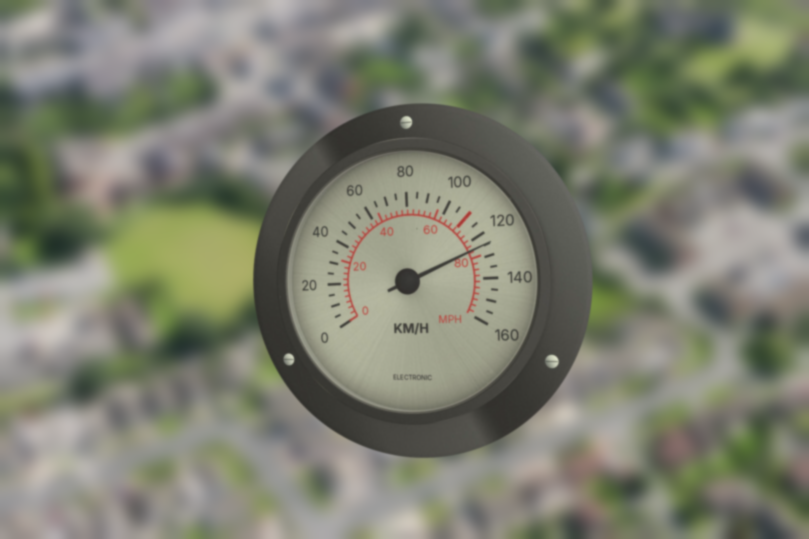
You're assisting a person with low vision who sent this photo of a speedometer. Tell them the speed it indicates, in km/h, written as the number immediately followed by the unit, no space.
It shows 125km/h
